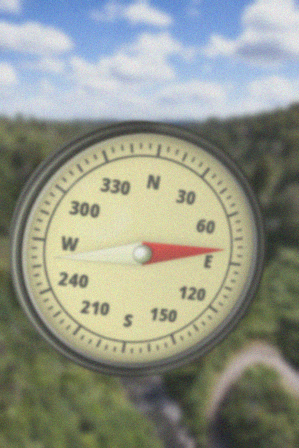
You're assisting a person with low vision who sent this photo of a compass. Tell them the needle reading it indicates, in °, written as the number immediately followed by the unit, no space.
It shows 80°
